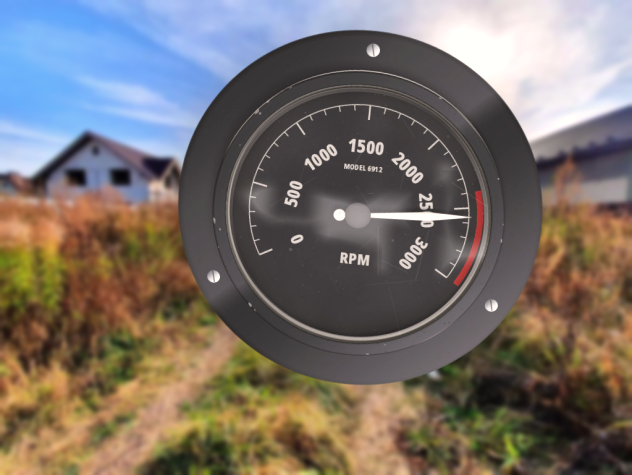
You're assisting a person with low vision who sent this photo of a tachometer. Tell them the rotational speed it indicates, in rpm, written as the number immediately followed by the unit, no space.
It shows 2550rpm
